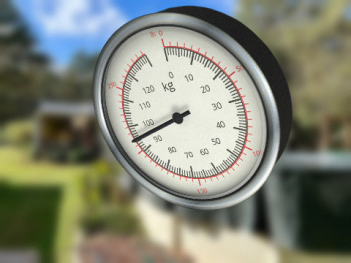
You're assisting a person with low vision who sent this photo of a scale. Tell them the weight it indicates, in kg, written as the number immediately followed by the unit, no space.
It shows 95kg
